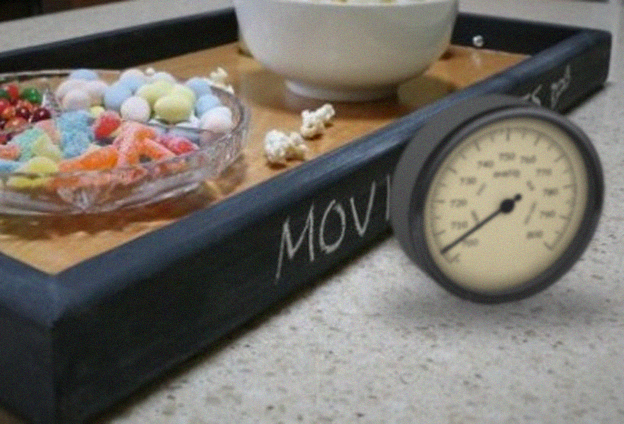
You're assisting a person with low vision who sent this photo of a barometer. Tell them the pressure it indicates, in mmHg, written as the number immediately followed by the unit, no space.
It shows 705mmHg
